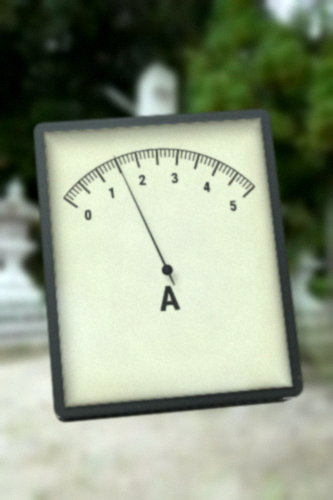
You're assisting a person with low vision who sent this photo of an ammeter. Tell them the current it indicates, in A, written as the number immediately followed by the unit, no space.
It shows 1.5A
